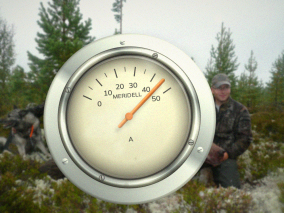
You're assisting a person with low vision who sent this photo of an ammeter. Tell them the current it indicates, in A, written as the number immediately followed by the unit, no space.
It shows 45A
